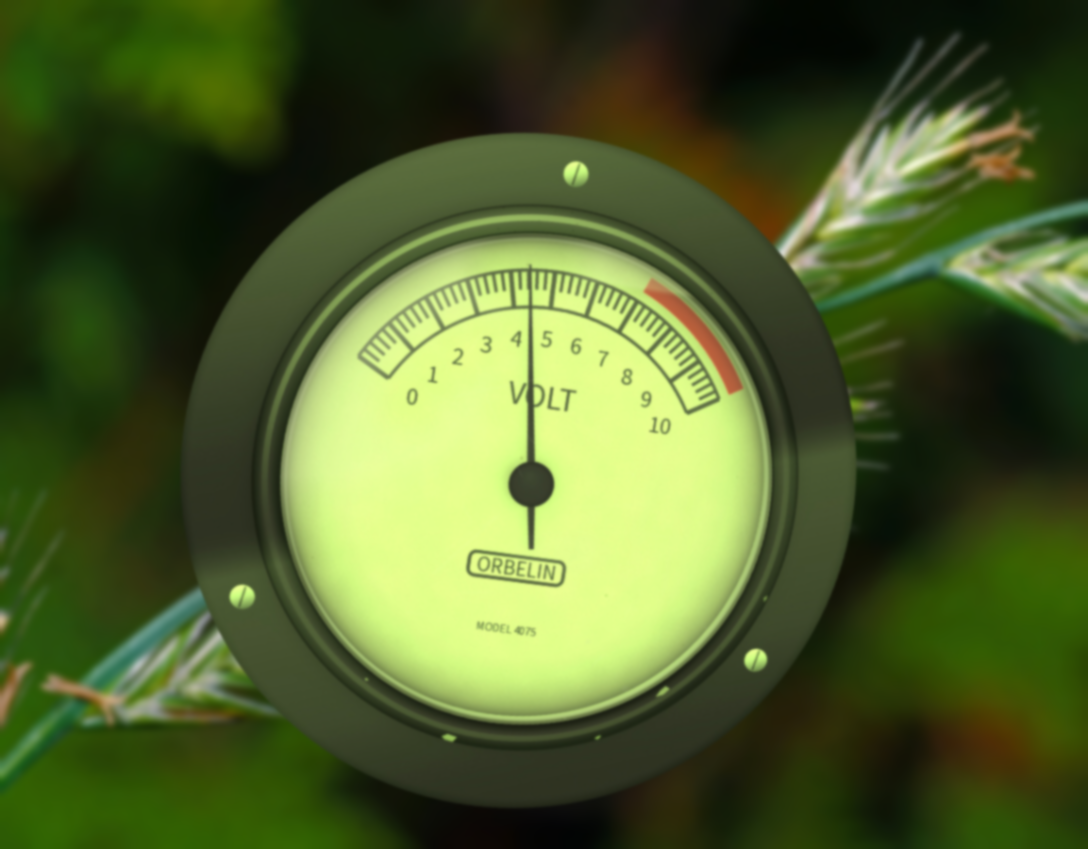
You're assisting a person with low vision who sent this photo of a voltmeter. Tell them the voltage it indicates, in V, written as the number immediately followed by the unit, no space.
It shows 4.4V
